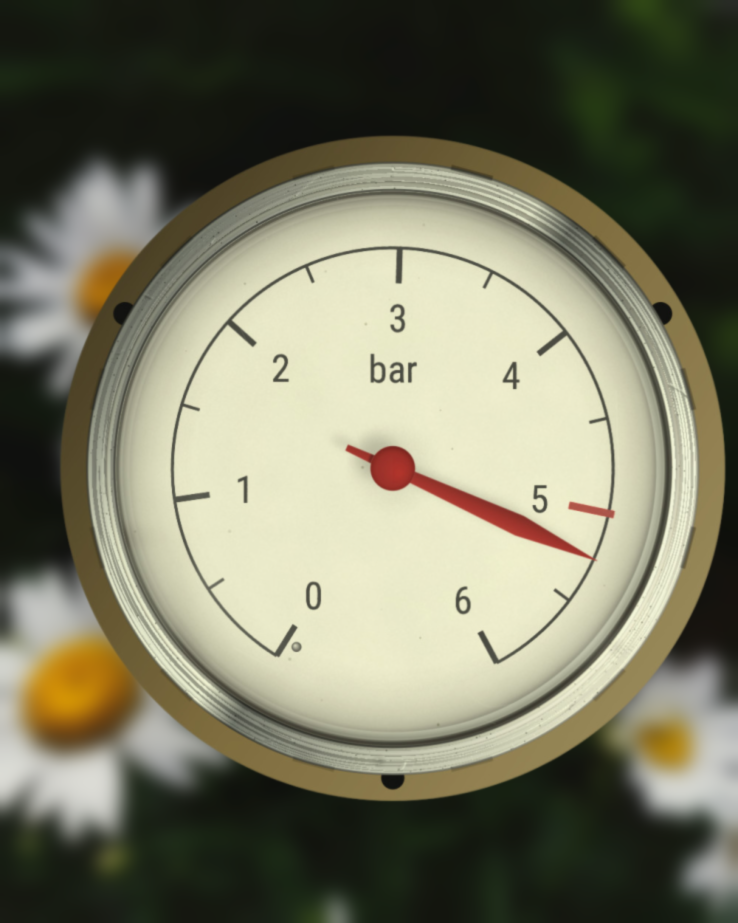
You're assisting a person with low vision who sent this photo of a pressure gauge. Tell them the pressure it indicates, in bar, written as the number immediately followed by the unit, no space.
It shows 5.25bar
